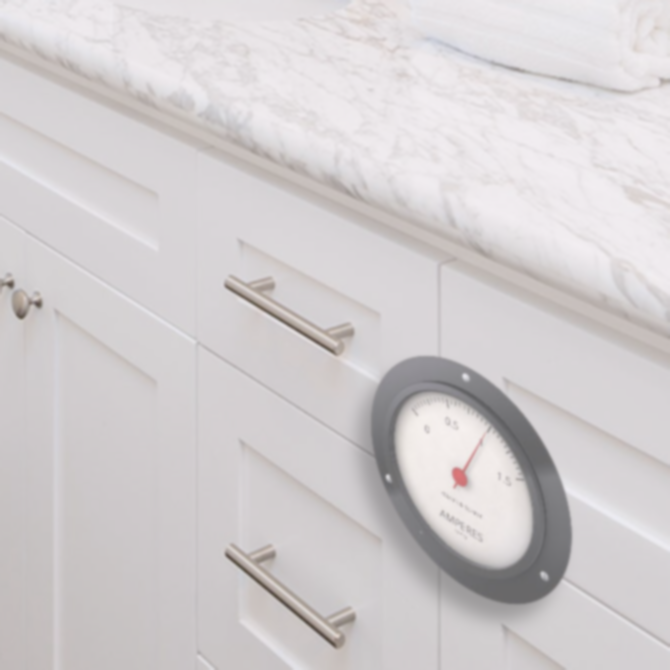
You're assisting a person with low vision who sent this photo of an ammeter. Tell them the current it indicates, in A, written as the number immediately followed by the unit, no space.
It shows 1A
